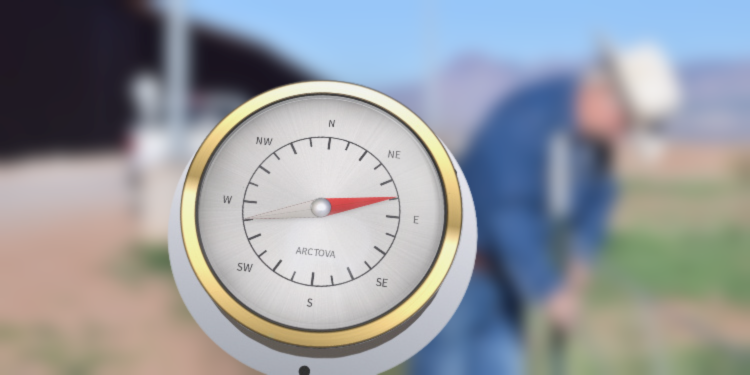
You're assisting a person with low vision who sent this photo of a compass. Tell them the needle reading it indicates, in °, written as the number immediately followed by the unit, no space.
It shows 75°
